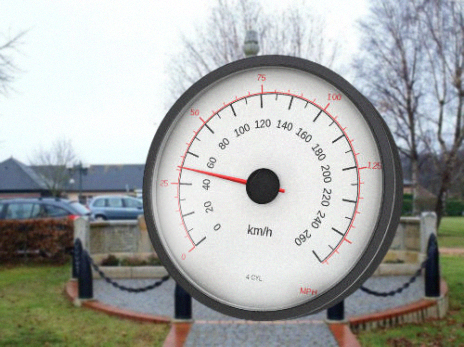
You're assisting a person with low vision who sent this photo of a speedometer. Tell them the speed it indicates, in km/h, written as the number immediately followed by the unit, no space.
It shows 50km/h
